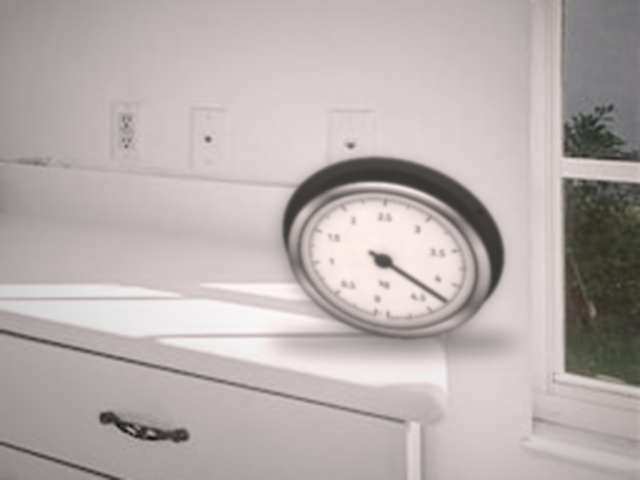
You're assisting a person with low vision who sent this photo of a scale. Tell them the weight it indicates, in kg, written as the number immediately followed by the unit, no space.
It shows 4.25kg
